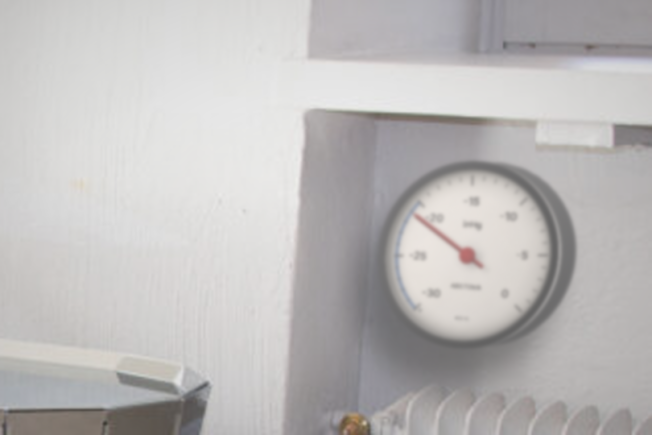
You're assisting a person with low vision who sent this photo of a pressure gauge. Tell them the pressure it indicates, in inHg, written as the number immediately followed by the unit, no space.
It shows -21inHg
